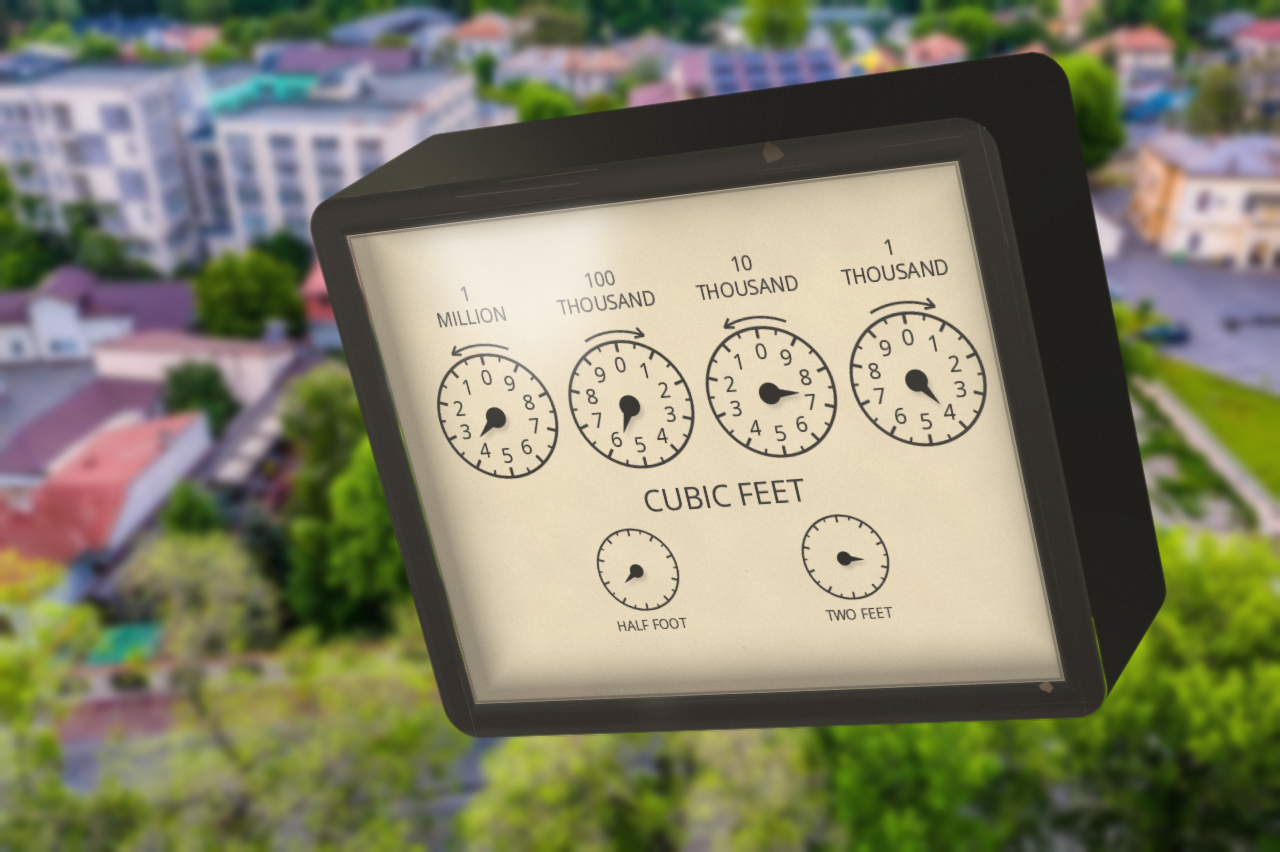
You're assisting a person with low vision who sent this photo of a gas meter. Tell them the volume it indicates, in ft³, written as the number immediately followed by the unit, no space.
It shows 357400ft³
